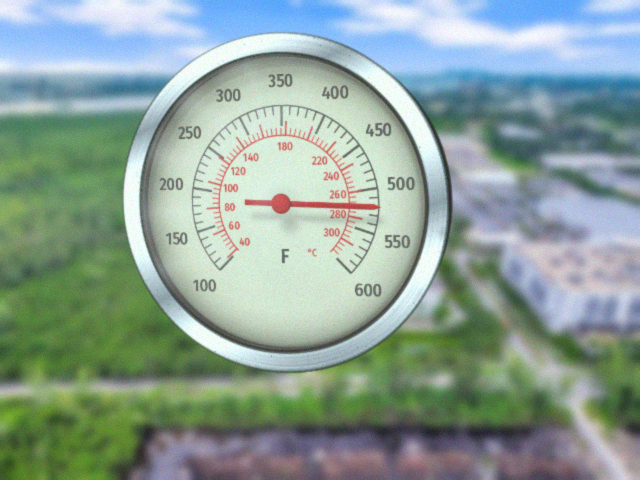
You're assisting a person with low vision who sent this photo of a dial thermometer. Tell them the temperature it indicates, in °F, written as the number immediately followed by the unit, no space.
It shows 520°F
